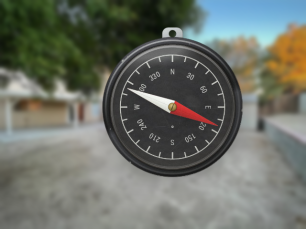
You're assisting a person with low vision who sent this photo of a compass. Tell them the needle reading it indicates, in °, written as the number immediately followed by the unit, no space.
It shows 112.5°
